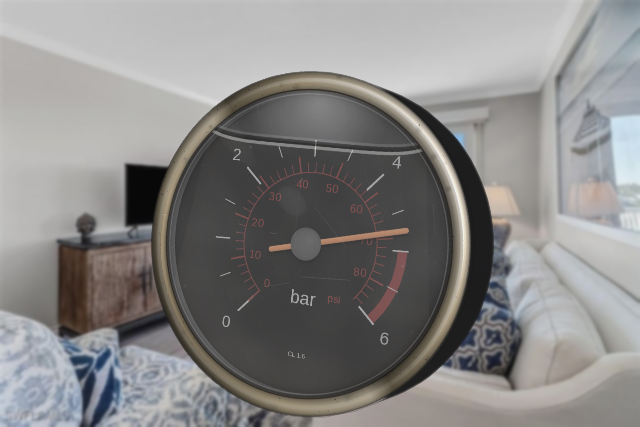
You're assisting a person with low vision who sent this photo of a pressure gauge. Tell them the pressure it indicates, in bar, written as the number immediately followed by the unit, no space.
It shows 4.75bar
